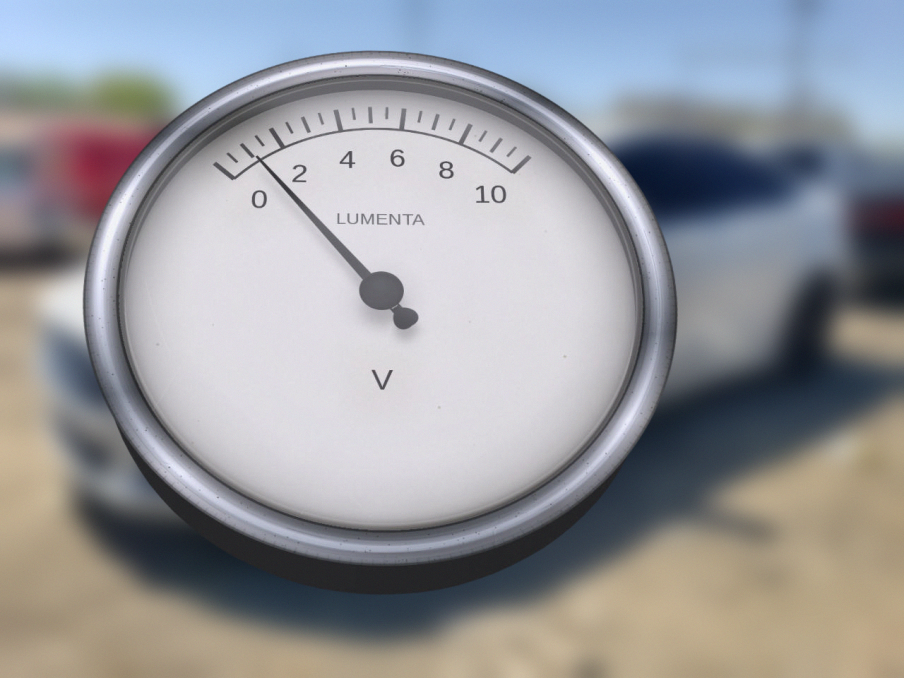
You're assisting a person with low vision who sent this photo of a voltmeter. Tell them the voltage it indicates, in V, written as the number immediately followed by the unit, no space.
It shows 1V
